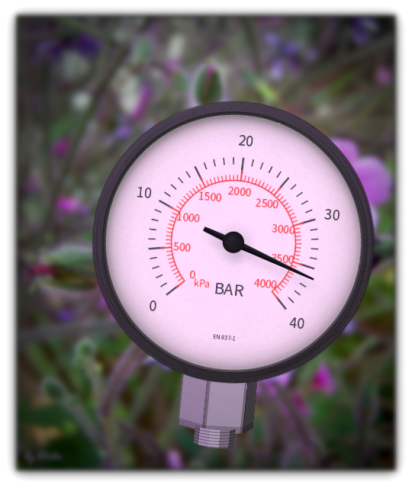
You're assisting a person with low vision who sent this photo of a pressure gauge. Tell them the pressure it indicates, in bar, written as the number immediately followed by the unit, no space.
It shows 36bar
